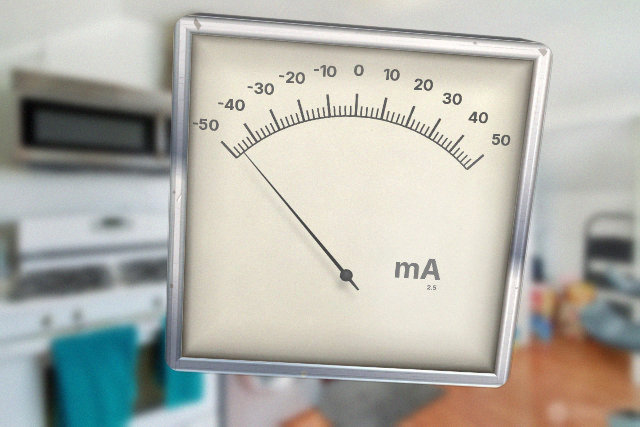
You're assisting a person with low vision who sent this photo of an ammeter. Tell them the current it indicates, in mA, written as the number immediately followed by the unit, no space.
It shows -46mA
